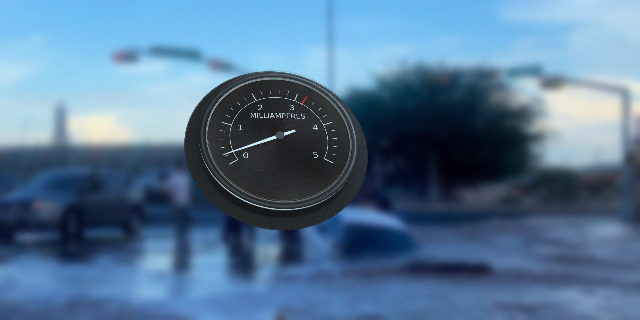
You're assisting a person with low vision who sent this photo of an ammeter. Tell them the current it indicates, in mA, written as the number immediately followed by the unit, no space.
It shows 0.2mA
